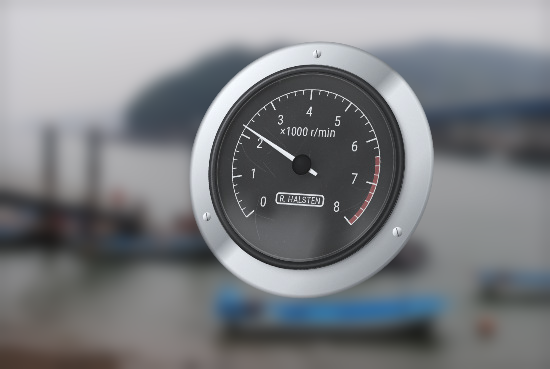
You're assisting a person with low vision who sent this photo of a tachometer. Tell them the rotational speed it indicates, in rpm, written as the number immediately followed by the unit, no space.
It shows 2200rpm
